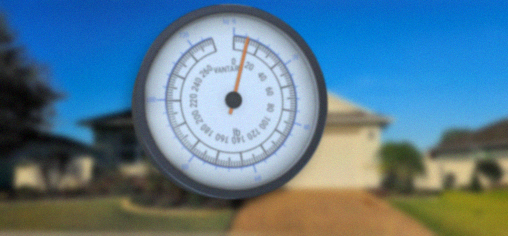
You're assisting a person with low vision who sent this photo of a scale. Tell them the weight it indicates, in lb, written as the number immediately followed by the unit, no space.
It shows 10lb
